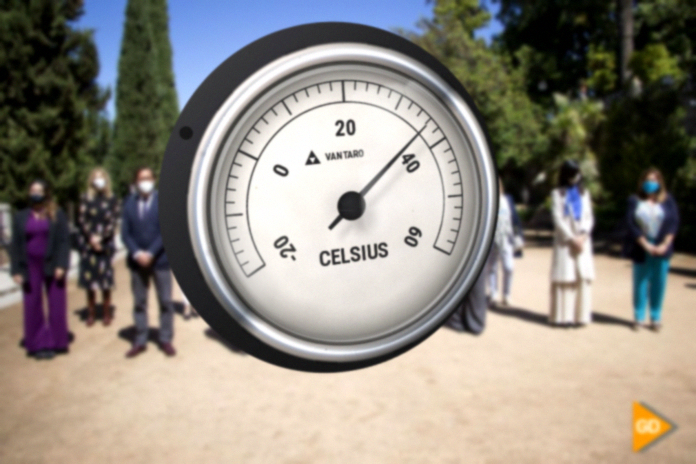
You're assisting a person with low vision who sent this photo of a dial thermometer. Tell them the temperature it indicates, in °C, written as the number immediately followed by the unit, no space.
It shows 36°C
